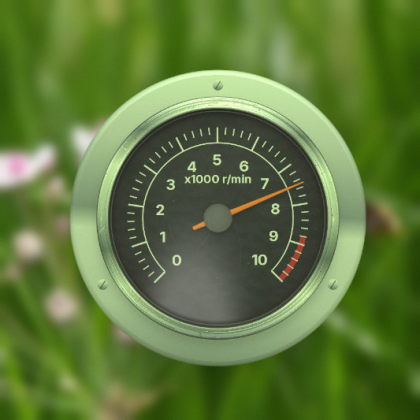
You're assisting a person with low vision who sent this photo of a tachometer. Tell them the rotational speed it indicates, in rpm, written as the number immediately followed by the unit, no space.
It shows 7500rpm
